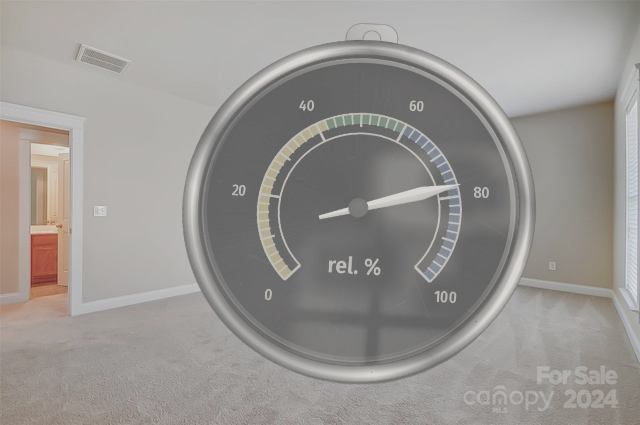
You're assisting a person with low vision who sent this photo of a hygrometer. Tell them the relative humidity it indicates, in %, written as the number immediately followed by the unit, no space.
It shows 78%
